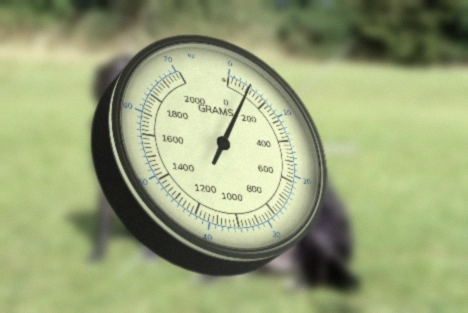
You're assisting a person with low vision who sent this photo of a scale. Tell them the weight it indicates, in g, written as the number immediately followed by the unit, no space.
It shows 100g
